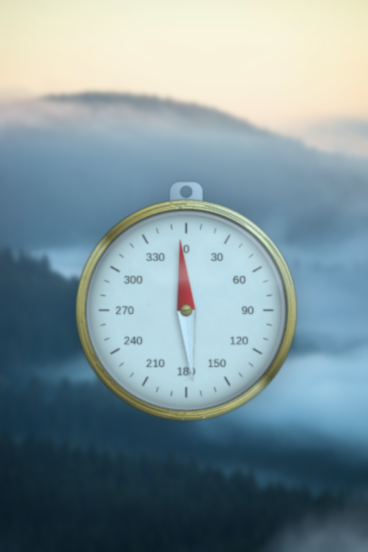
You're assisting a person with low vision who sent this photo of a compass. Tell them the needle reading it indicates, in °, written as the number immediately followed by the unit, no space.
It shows 355°
